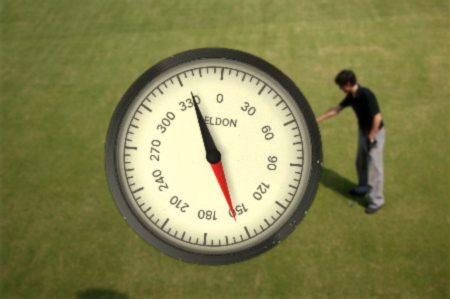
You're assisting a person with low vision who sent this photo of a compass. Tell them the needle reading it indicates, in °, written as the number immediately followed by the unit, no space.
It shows 155°
